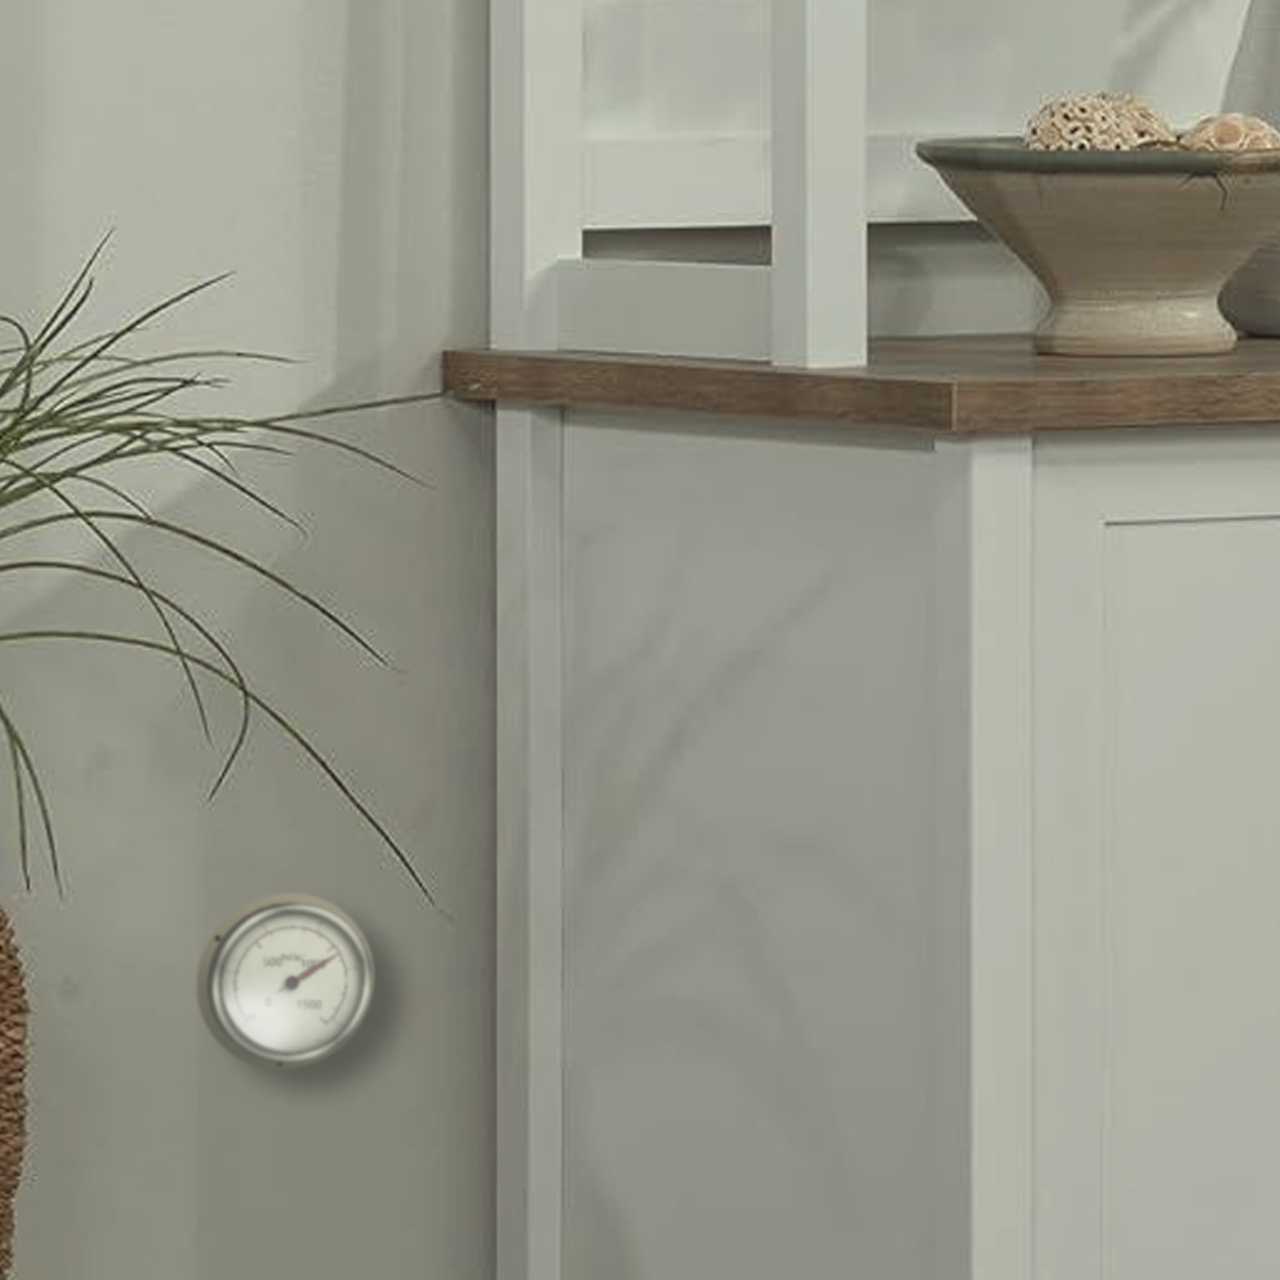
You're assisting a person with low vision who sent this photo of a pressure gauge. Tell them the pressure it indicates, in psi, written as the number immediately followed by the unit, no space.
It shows 1050psi
